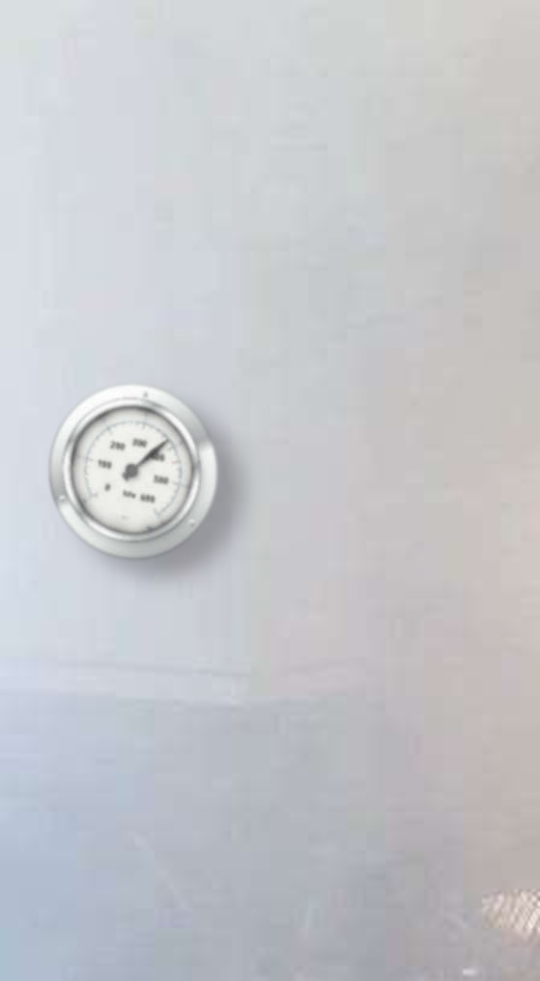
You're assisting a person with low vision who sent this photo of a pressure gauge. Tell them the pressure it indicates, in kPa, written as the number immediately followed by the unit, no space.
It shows 380kPa
